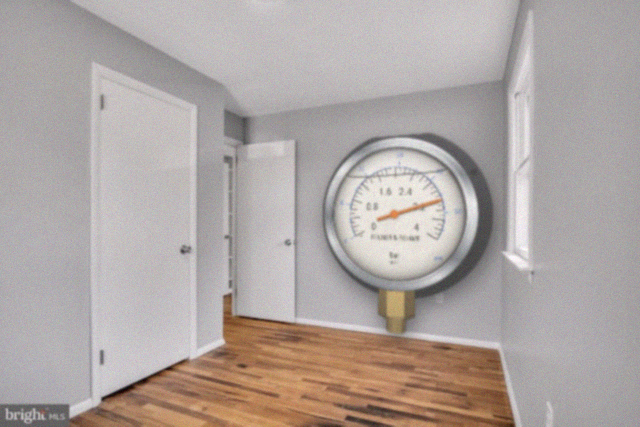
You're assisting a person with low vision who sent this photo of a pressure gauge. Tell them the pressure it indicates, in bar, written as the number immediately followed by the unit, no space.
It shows 3.2bar
